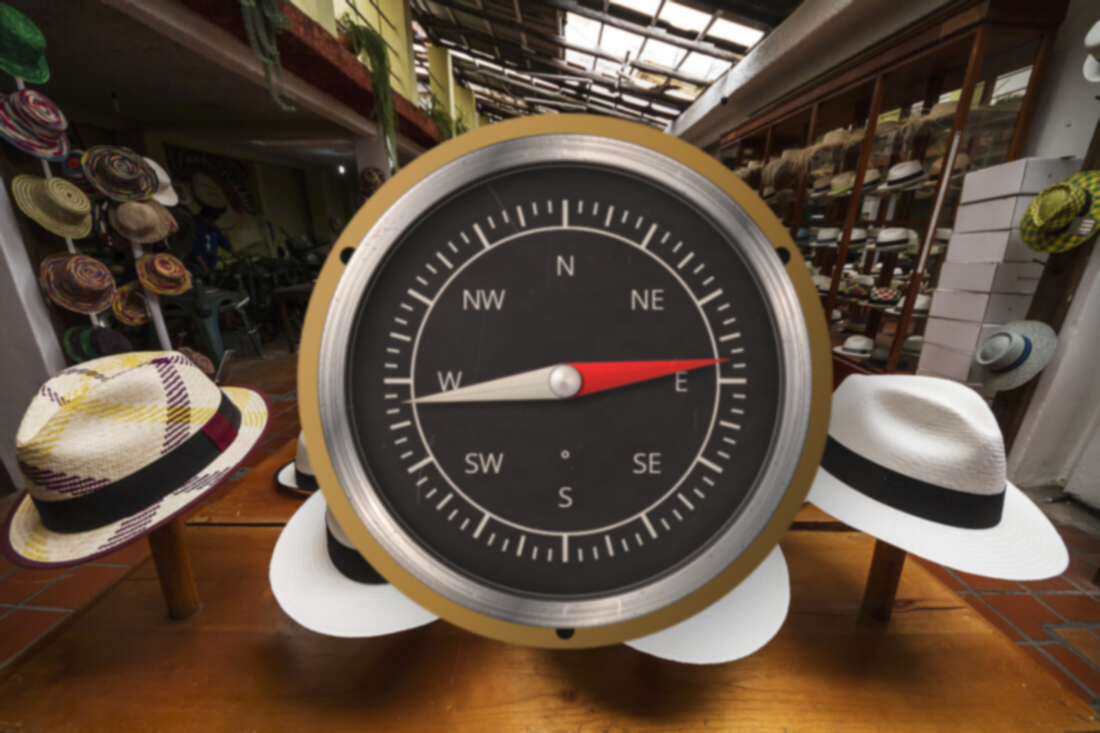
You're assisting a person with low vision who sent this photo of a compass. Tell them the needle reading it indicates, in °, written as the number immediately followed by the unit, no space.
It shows 82.5°
